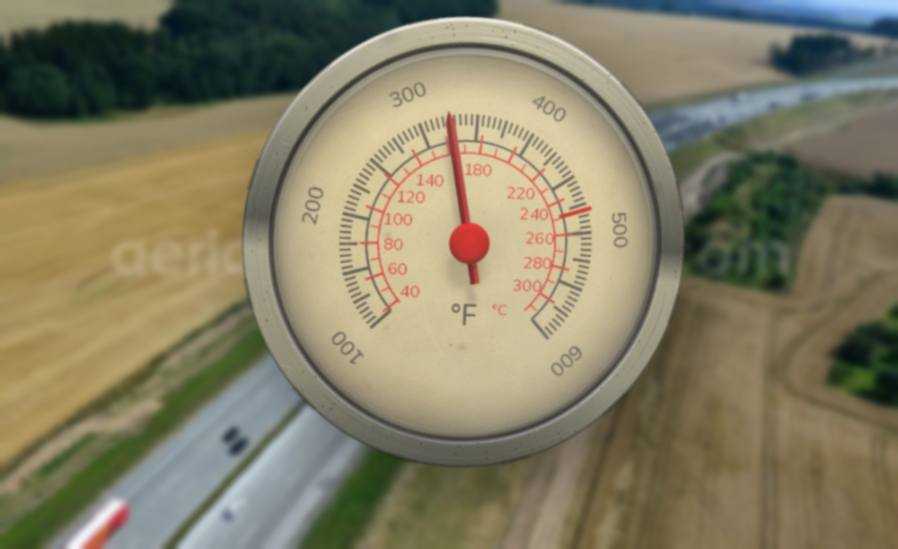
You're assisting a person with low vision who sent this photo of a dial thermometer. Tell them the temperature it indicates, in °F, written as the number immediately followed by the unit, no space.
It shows 325°F
